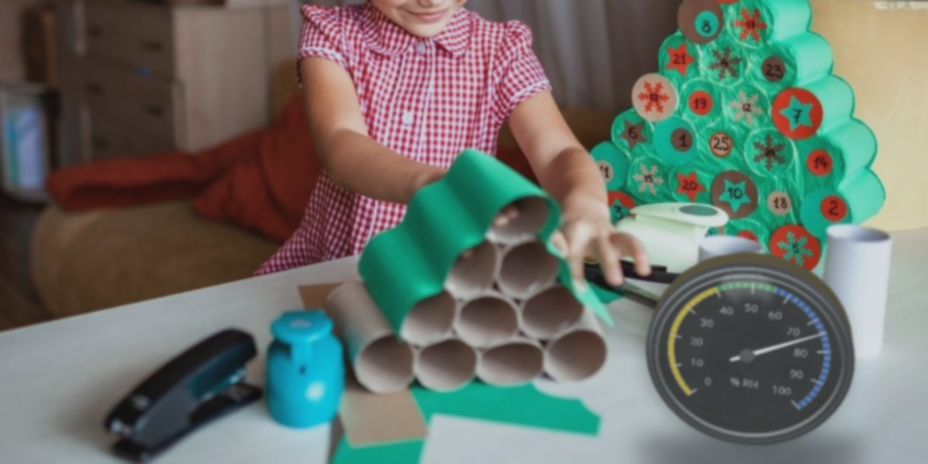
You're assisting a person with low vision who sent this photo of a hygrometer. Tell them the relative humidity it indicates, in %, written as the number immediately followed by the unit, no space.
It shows 74%
